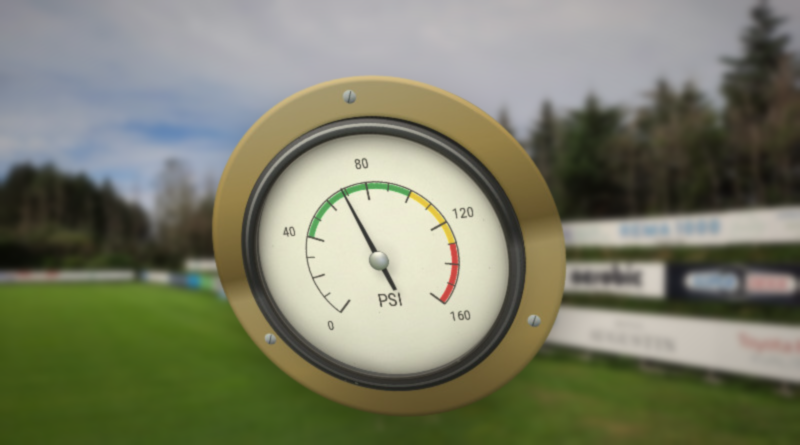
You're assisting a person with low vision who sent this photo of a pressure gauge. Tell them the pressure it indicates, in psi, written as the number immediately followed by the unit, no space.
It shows 70psi
